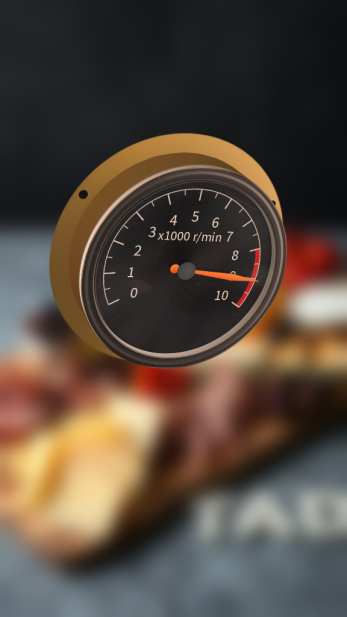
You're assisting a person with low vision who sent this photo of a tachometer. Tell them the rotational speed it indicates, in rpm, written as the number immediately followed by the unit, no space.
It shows 9000rpm
